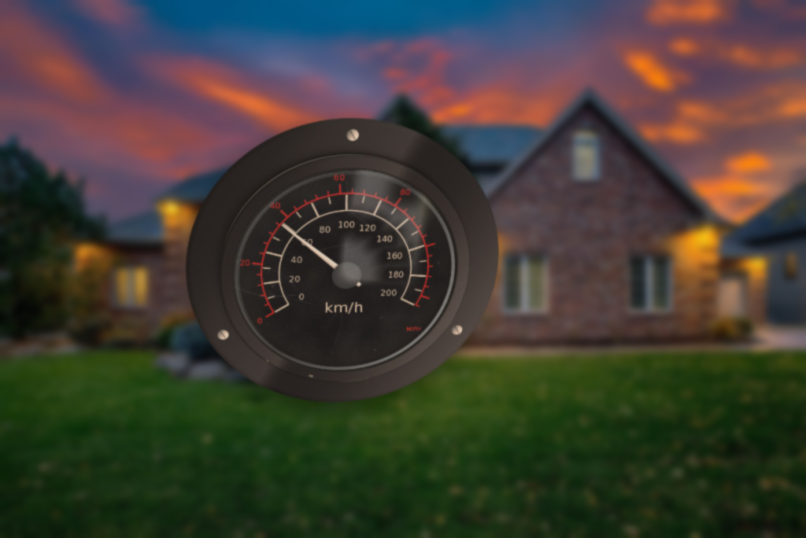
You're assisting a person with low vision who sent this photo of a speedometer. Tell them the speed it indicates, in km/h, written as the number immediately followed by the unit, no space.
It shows 60km/h
